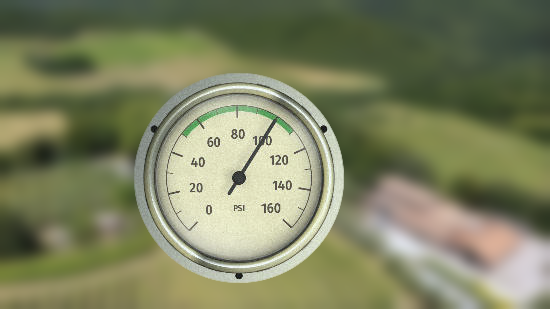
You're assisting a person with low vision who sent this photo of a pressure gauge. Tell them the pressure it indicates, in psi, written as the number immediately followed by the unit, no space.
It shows 100psi
